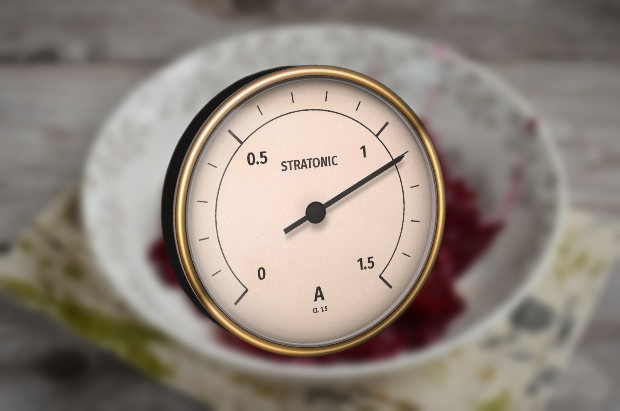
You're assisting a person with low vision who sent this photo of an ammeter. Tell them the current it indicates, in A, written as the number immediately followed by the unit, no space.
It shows 1.1A
